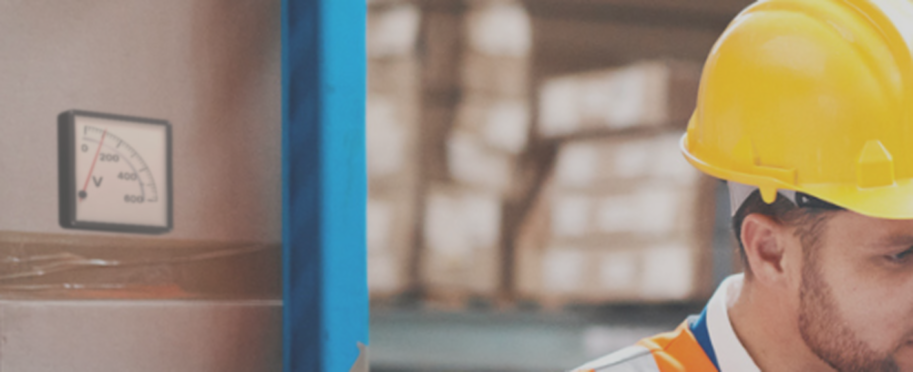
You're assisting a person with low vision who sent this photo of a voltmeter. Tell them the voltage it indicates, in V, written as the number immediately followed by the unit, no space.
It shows 100V
